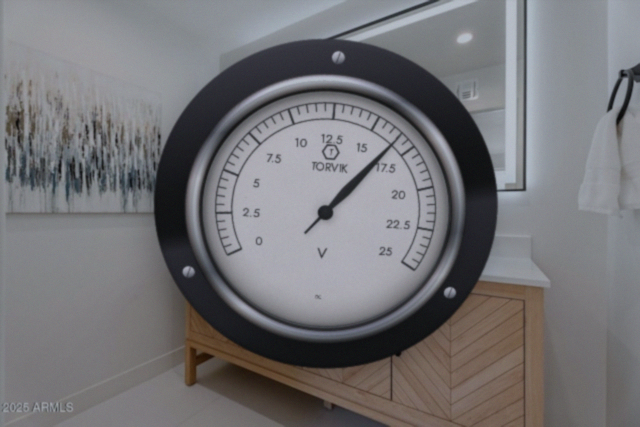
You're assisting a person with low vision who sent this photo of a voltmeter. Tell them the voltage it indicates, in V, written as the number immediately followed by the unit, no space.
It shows 16.5V
